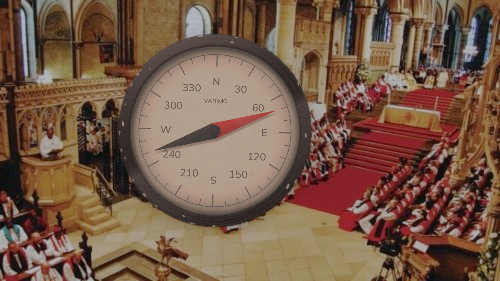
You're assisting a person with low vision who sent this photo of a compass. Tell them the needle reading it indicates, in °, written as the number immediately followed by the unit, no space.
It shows 70°
